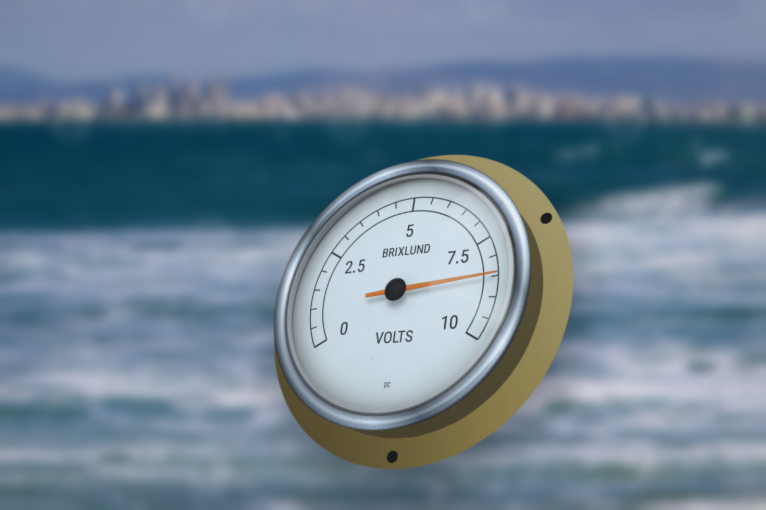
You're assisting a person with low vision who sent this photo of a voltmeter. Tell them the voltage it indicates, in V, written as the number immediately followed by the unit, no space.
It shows 8.5V
